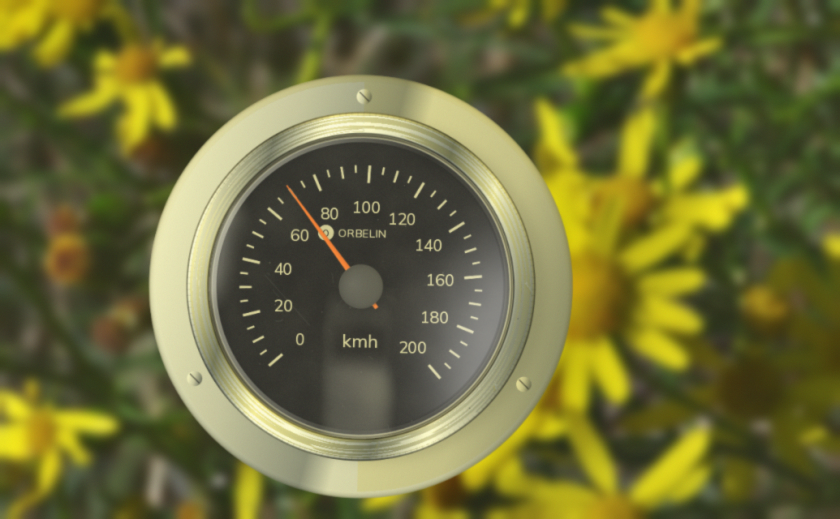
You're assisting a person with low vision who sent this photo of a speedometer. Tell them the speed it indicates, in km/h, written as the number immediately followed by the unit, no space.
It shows 70km/h
